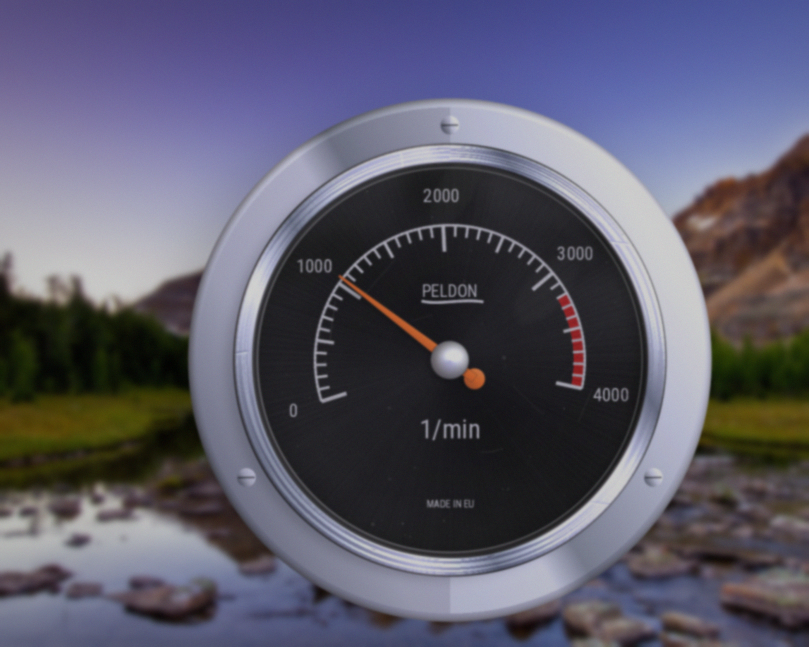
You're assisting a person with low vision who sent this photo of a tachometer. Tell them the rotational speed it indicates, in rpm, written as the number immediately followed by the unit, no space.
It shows 1050rpm
